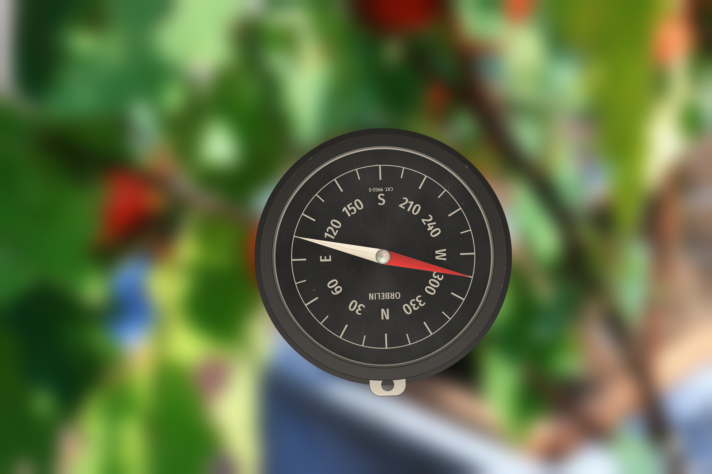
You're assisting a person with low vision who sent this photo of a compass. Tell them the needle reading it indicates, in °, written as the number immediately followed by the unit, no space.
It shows 285°
